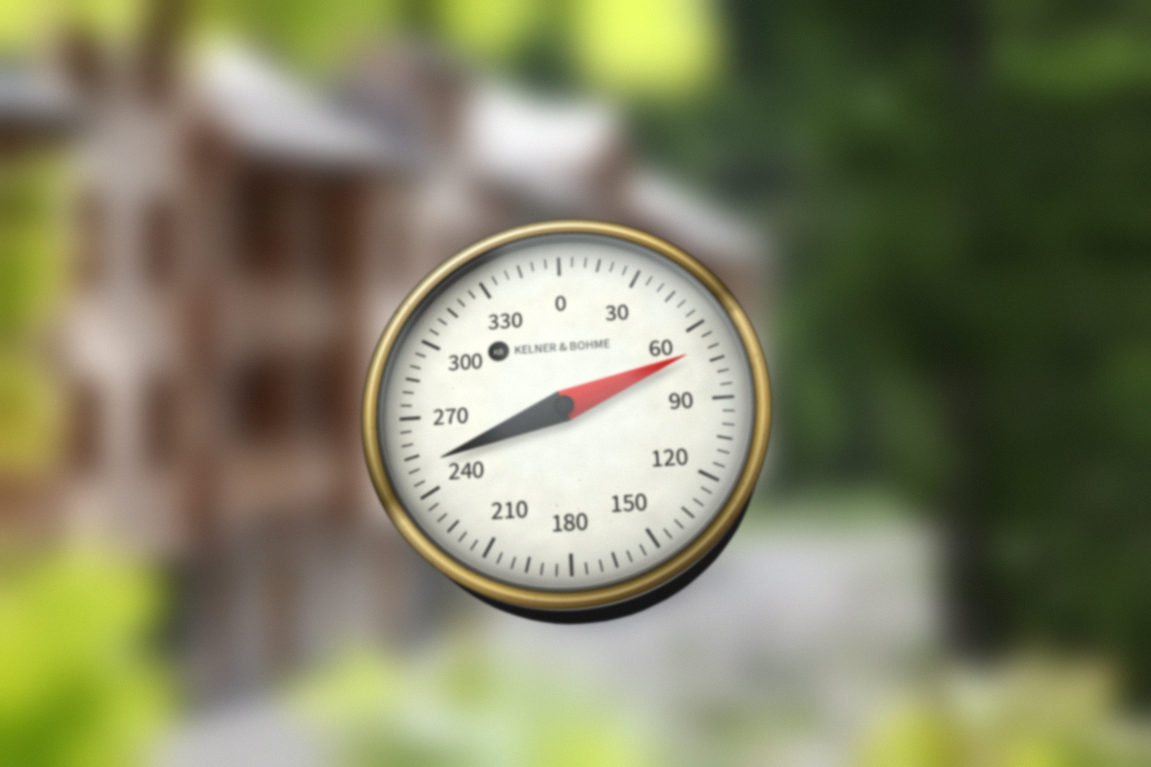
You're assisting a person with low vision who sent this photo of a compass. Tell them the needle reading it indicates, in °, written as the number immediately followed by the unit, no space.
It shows 70°
